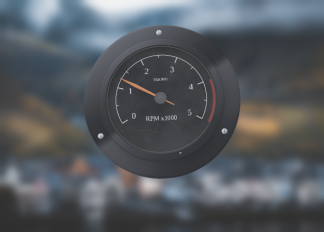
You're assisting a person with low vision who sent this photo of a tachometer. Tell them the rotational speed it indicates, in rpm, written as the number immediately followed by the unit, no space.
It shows 1250rpm
